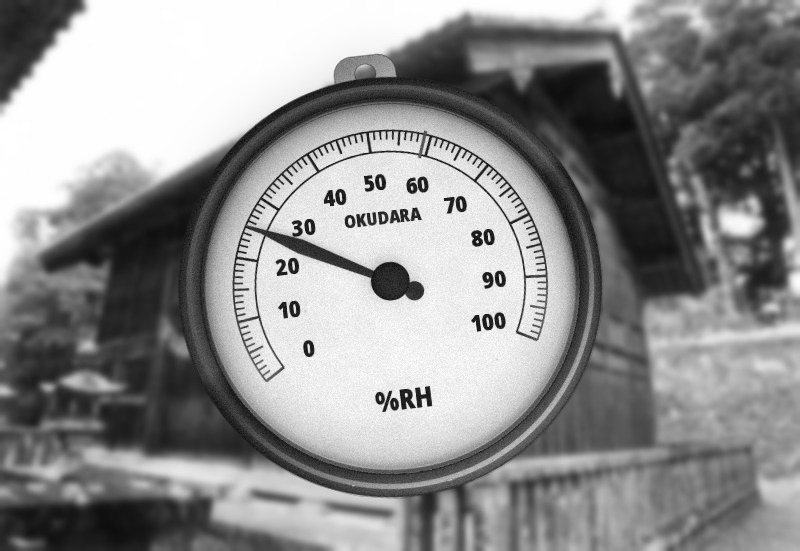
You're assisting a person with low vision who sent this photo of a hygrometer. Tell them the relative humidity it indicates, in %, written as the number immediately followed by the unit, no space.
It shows 25%
